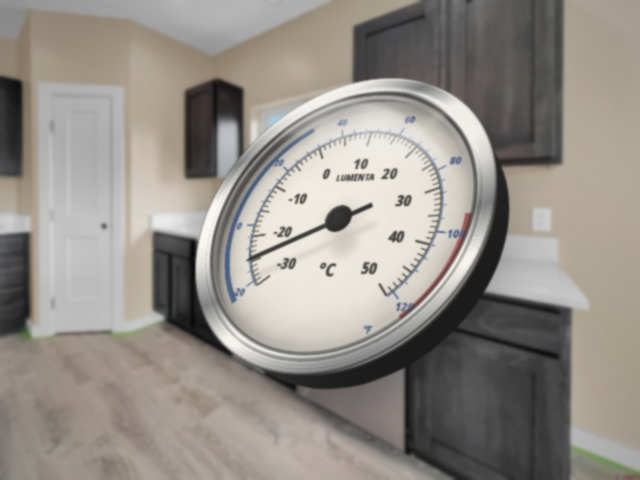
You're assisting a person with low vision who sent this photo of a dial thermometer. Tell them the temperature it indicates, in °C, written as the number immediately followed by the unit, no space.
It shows -25°C
